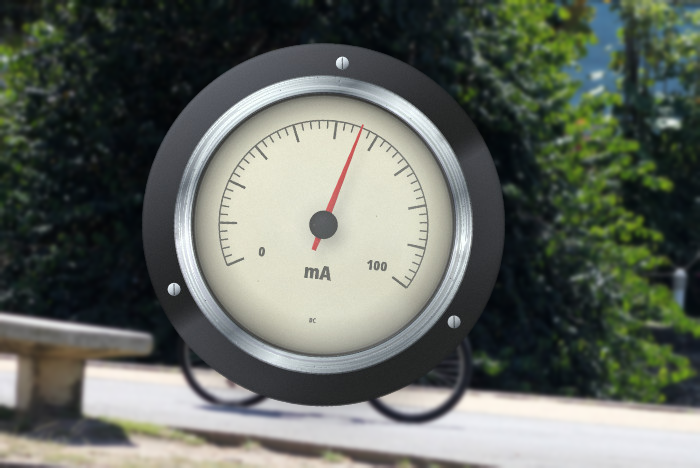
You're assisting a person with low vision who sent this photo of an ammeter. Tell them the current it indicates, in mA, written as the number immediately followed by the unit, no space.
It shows 56mA
